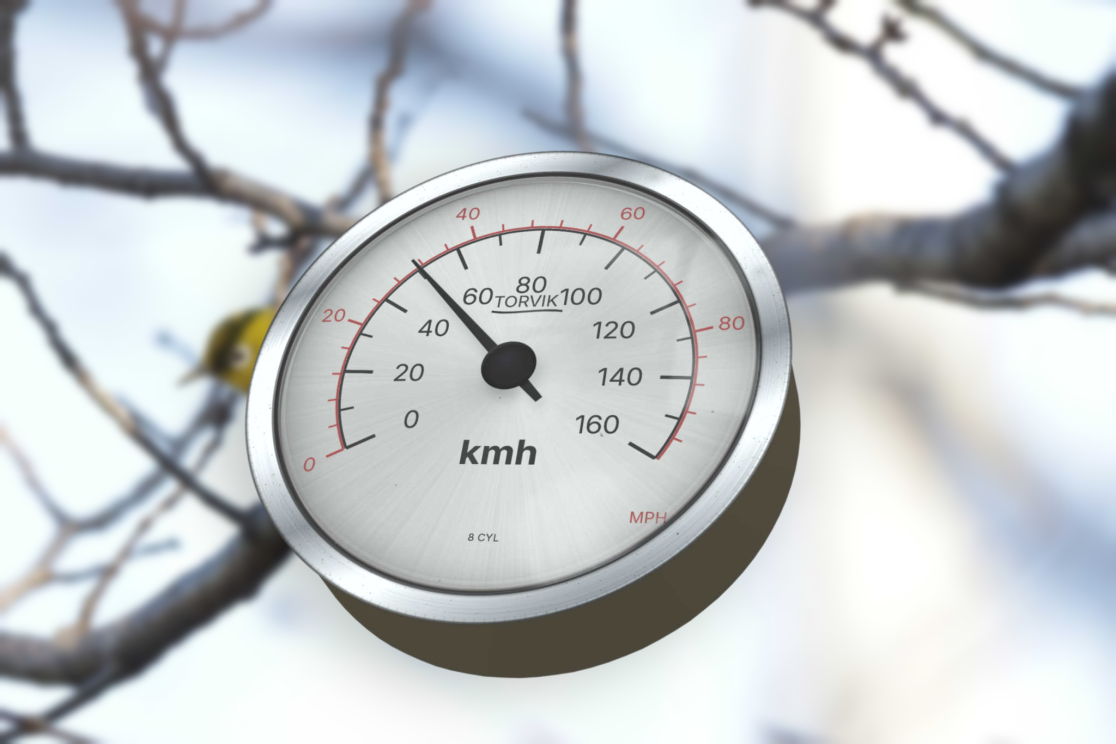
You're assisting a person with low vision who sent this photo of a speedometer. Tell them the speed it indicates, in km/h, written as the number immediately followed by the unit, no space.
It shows 50km/h
